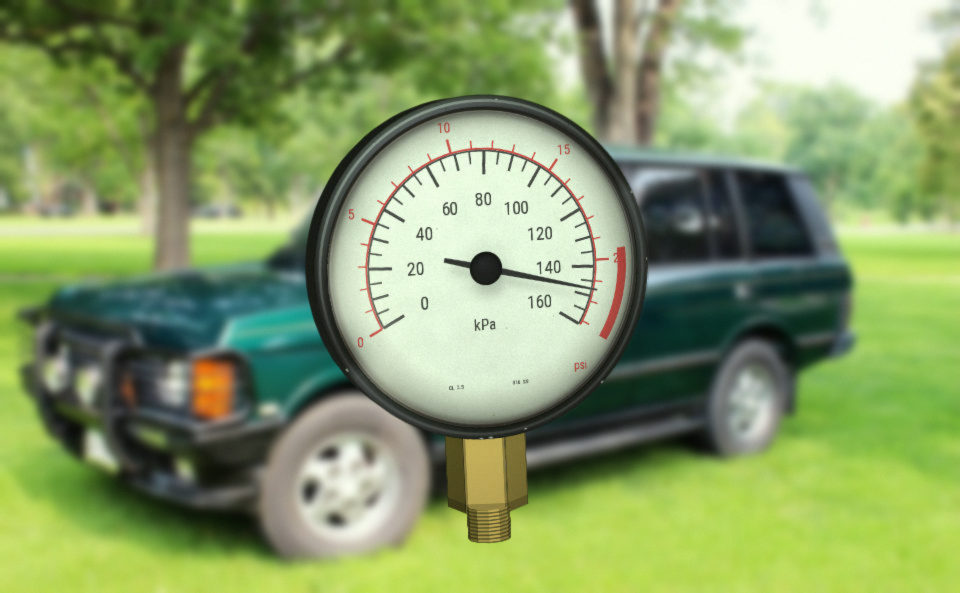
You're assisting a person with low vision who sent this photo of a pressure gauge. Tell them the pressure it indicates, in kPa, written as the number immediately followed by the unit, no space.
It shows 147.5kPa
